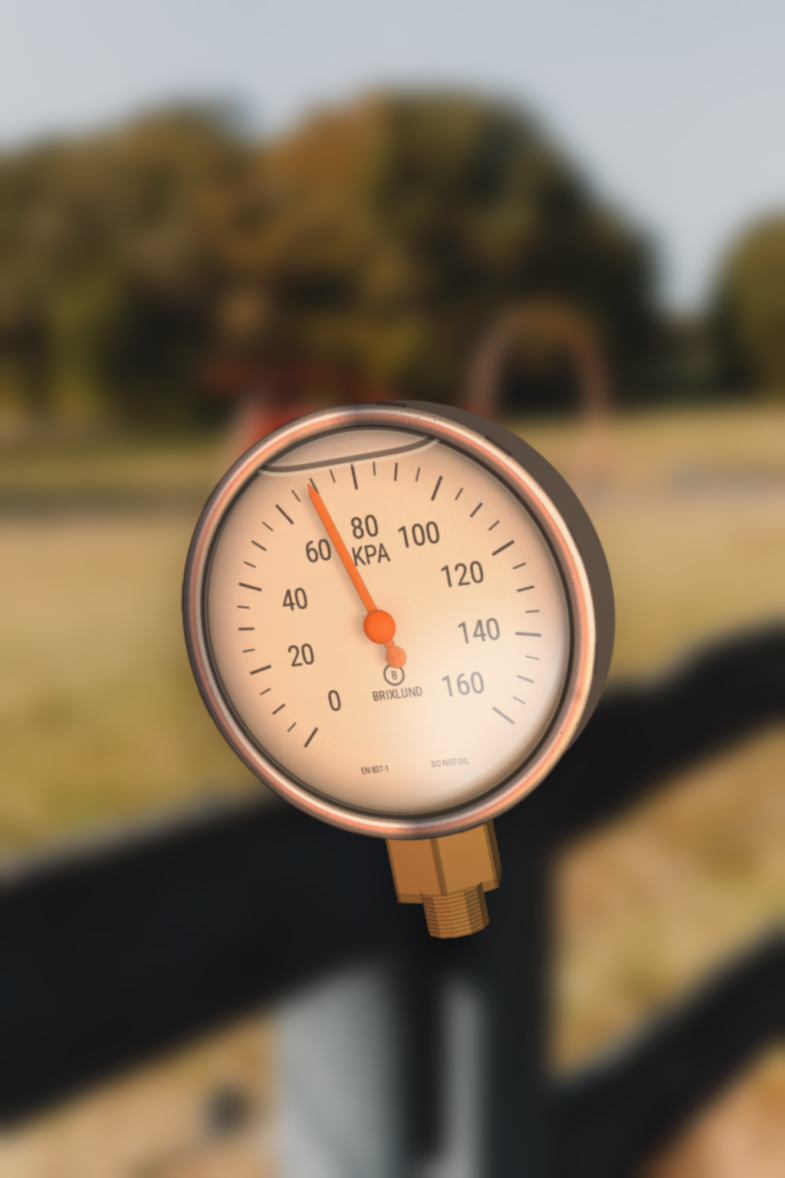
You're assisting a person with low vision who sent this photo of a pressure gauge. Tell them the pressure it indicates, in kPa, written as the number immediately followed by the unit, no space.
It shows 70kPa
